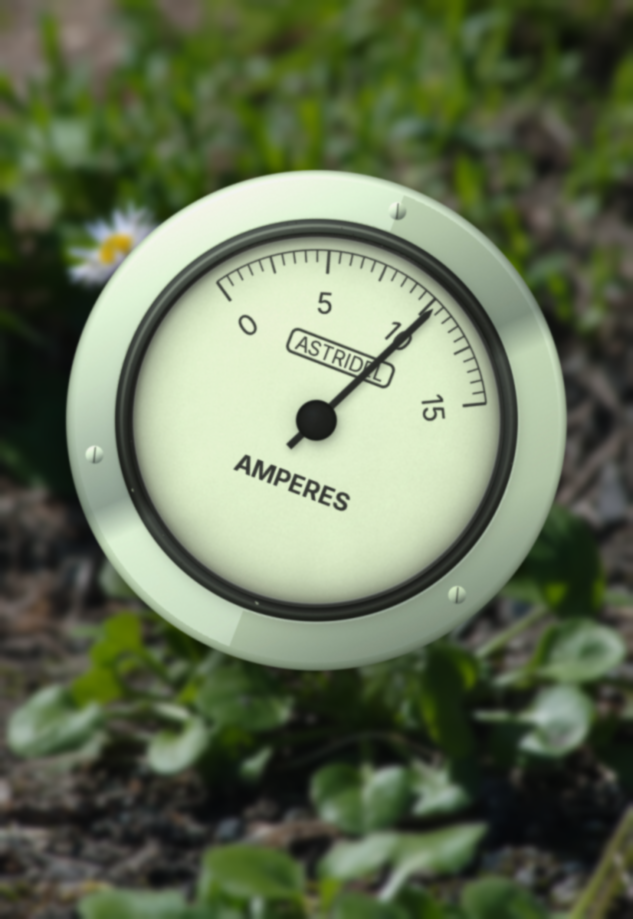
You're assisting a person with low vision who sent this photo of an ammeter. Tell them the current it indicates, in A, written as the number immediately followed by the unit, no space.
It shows 10.25A
